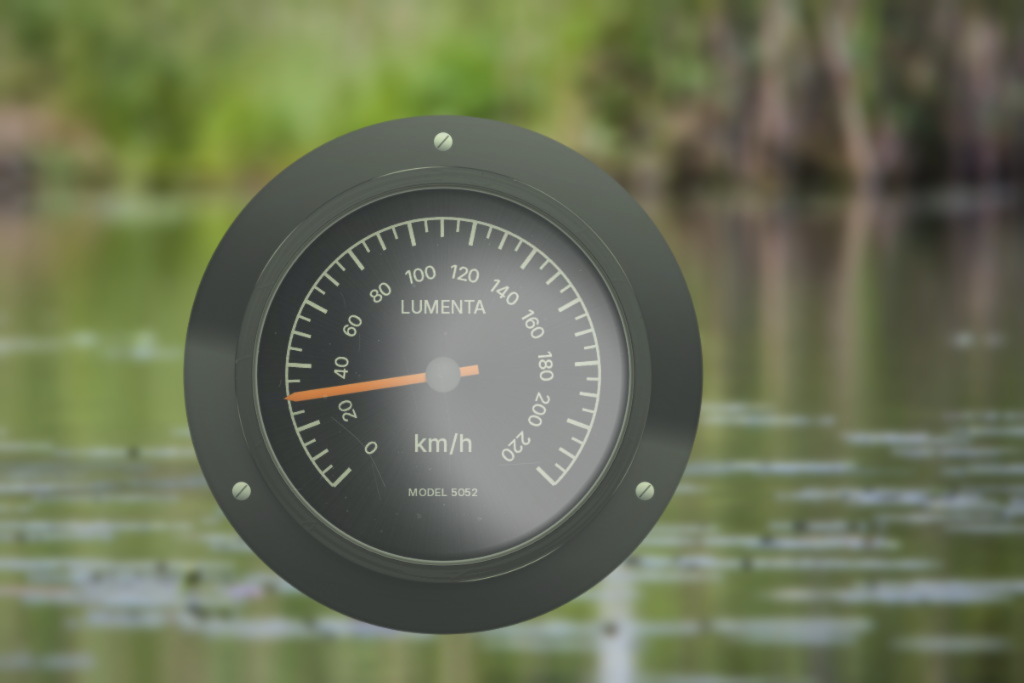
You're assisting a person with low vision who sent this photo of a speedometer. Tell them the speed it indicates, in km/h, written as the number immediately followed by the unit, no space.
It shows 30km/h
